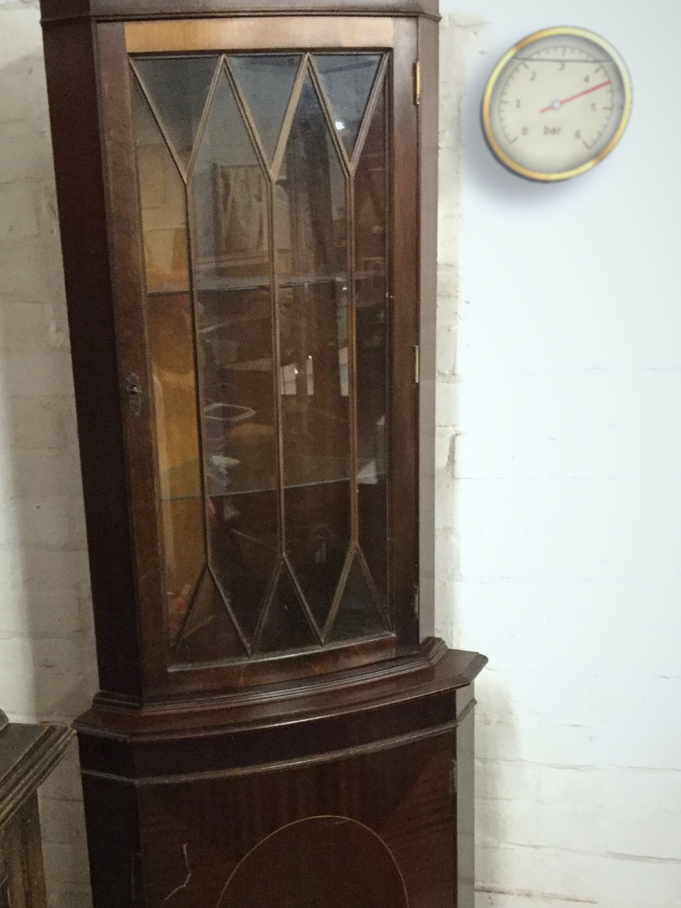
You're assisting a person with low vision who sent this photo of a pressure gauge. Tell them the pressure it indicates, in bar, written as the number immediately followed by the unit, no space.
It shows 4.4bar
